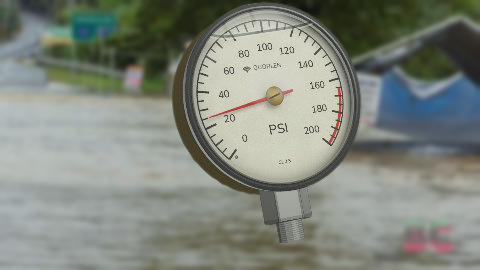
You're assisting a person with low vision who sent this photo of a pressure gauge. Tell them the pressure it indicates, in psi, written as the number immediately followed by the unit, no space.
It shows 25psi
